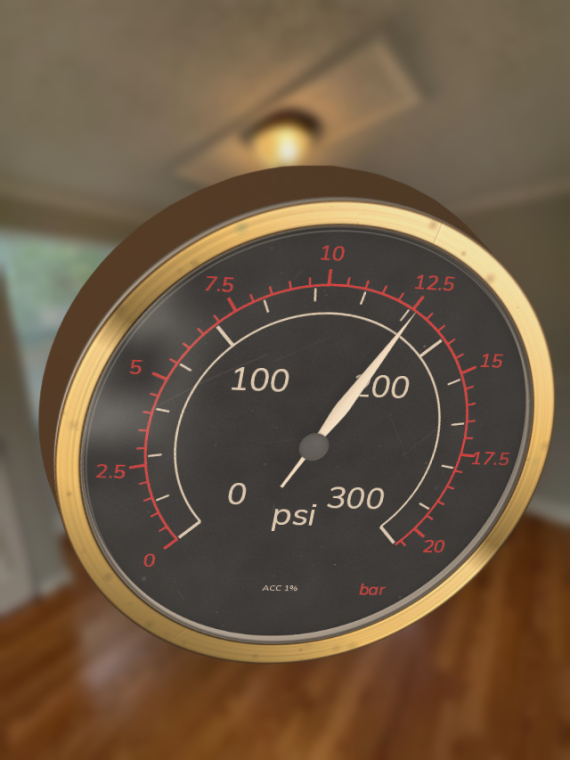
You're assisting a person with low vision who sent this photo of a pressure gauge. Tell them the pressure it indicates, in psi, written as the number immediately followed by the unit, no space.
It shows 180psi
